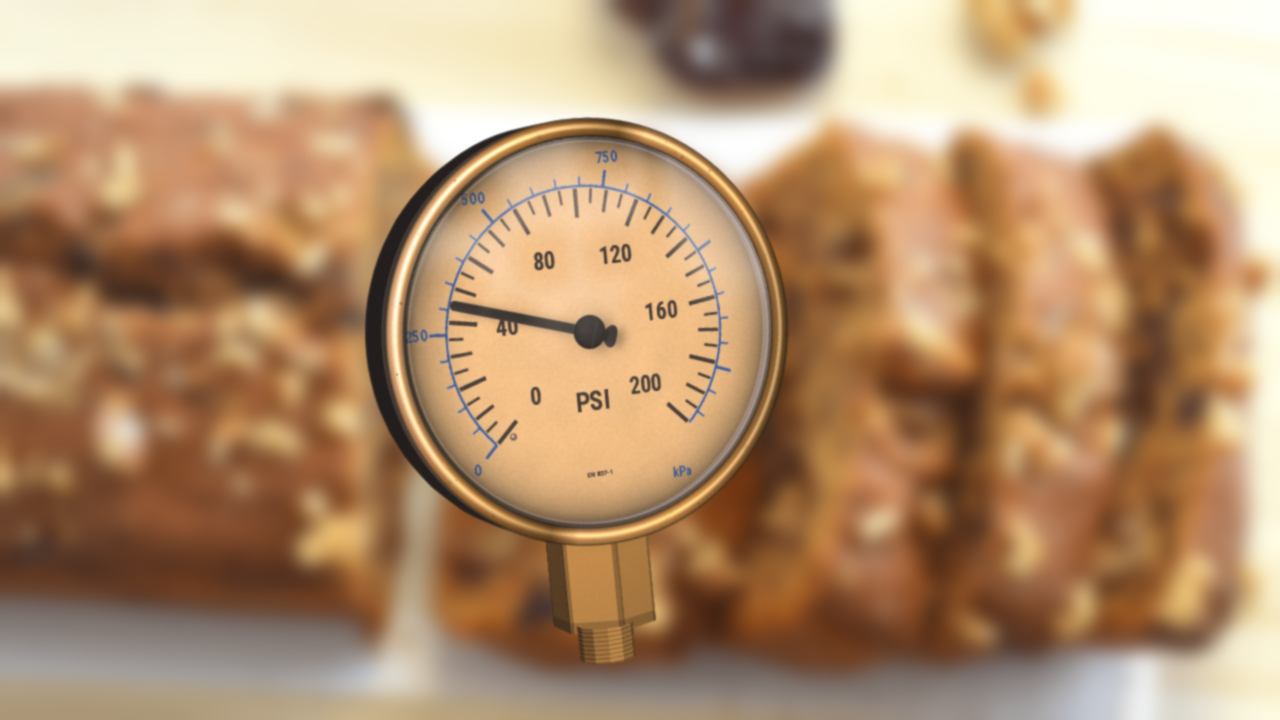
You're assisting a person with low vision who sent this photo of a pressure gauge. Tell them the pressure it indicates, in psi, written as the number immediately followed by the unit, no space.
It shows 45psi
